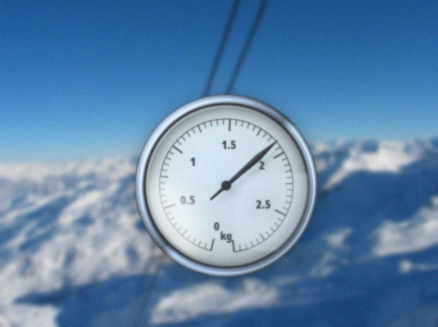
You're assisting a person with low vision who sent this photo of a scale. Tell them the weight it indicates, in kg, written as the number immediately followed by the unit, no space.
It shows 1.9kg
